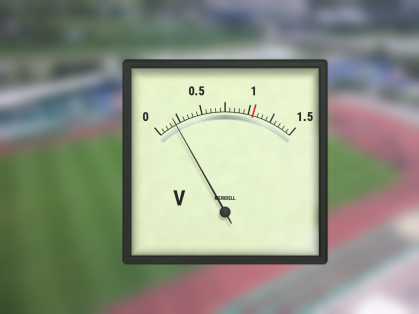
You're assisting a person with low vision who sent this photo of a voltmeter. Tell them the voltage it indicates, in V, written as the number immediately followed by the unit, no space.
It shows 0.2V
